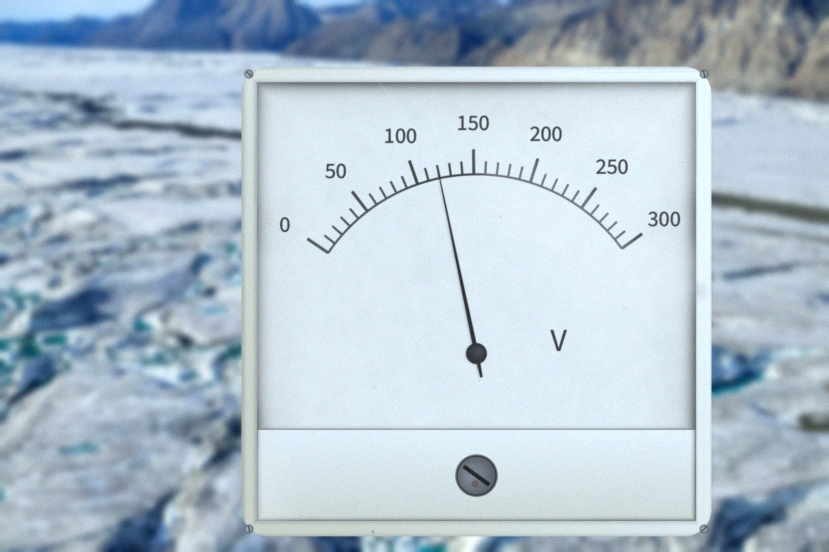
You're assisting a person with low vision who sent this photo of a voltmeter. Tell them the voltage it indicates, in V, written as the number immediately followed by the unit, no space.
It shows 120V
